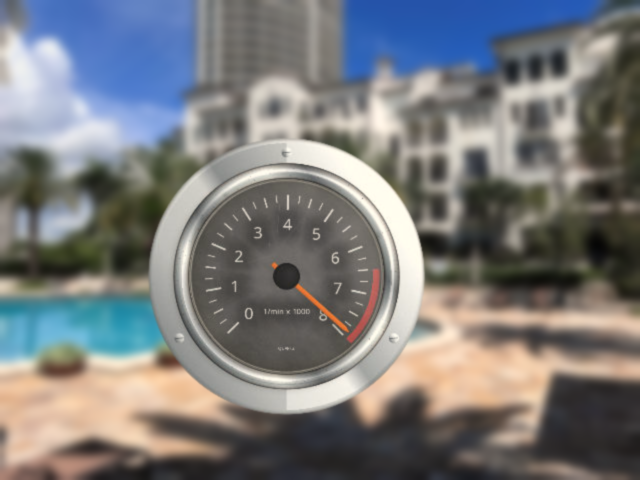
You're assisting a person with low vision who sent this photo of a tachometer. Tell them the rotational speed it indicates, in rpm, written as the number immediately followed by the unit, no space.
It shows 7875rpm
